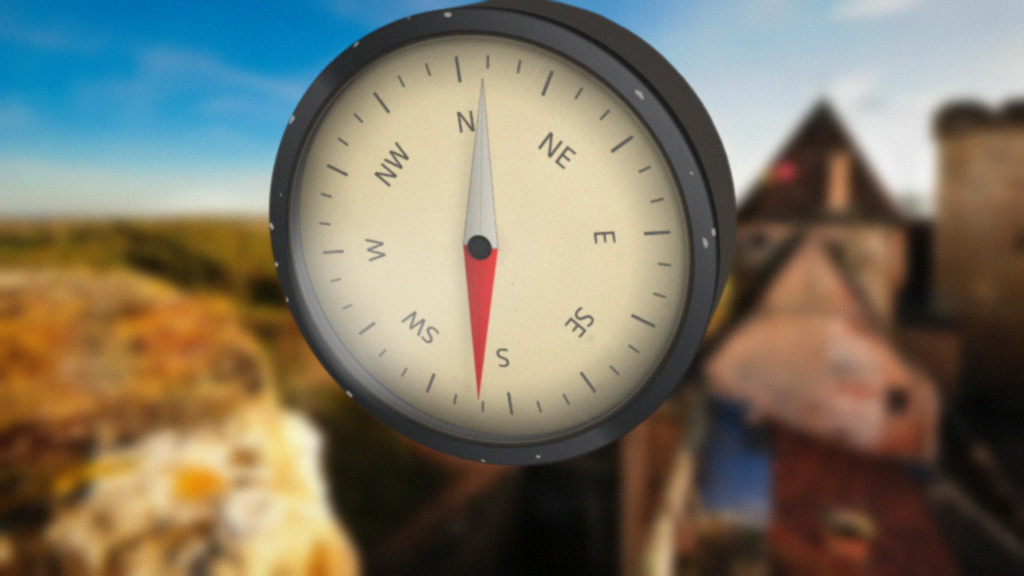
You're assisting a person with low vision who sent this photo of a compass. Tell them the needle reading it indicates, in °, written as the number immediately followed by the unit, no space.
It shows 190°
